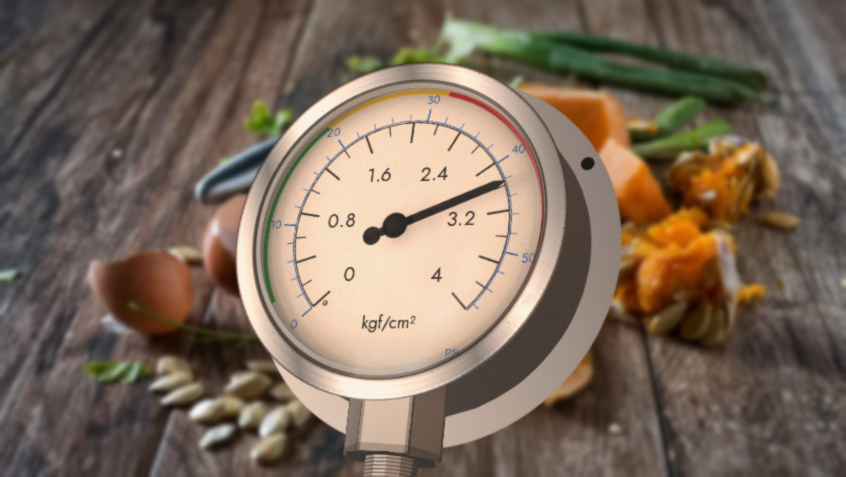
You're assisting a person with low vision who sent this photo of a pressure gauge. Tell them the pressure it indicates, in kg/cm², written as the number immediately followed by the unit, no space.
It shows 3kg/cm²
